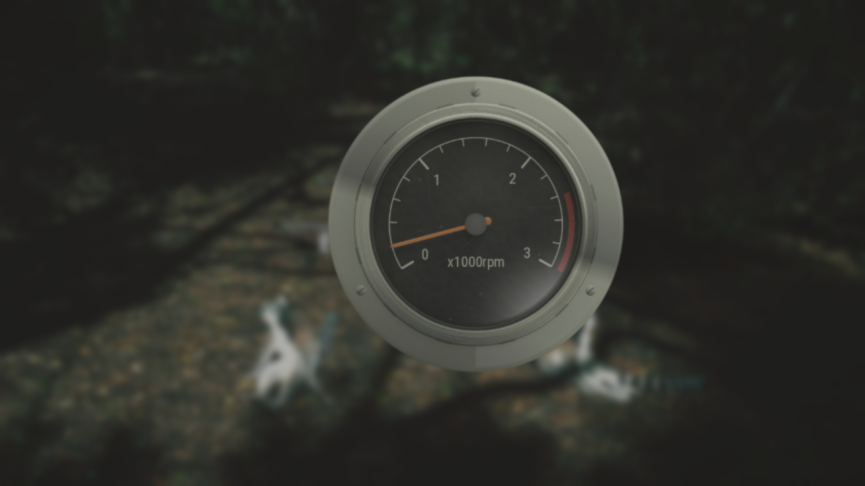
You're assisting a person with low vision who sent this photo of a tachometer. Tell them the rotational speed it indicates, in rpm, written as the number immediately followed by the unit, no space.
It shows 200rpm
